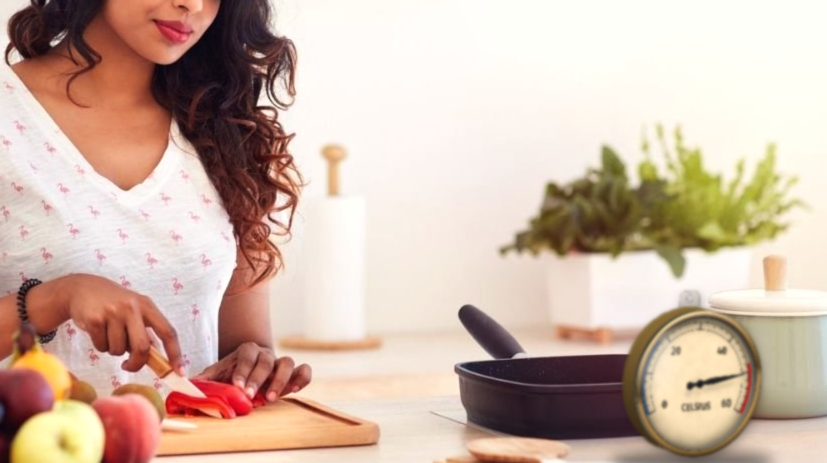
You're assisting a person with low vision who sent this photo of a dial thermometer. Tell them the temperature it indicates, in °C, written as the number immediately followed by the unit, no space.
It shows 50°C
